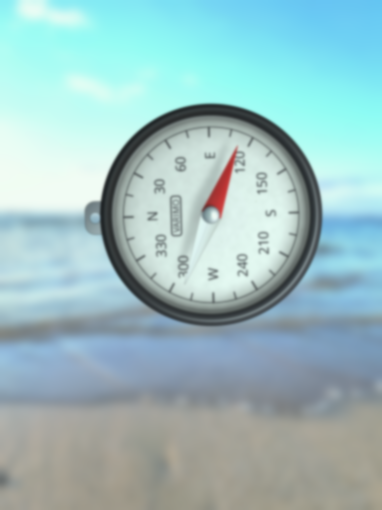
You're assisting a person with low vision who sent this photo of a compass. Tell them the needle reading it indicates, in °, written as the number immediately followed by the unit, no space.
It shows 112.5°
